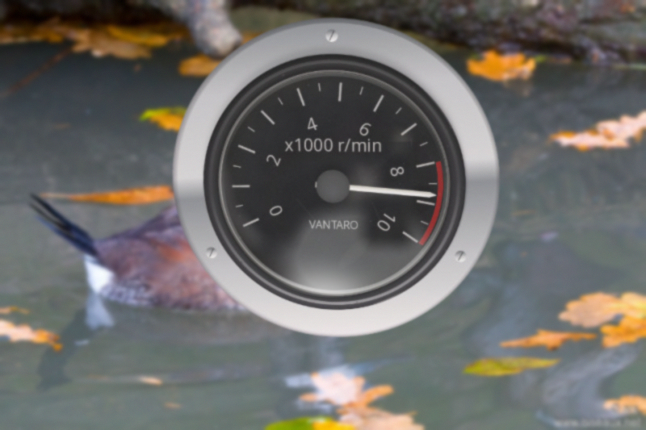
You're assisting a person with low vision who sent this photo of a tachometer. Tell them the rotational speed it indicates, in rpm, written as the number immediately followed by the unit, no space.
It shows 8750rpm
